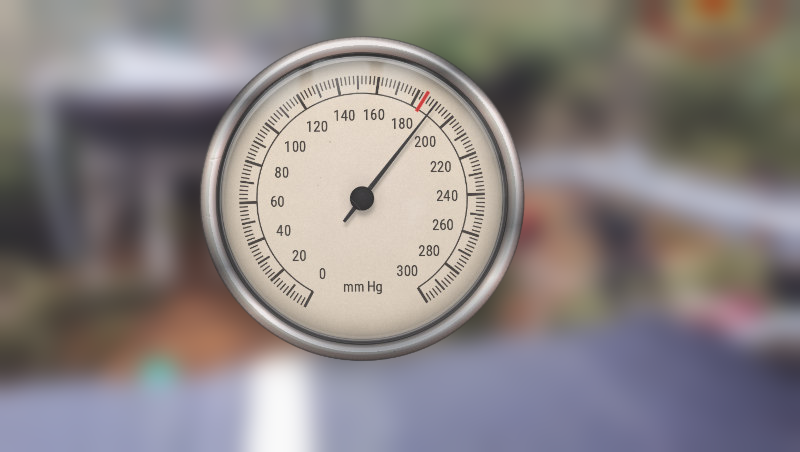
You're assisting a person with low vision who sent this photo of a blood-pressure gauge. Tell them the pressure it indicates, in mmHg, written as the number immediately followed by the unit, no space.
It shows 190mmHg
